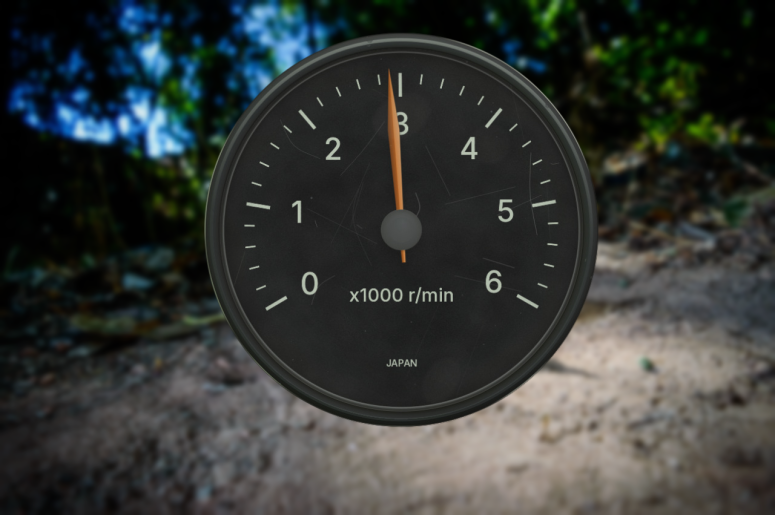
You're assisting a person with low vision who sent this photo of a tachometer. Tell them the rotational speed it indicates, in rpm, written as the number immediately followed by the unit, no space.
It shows 2900rpm
